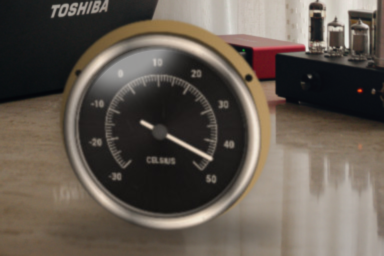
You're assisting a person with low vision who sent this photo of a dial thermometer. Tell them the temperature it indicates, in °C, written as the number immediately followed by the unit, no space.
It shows 45°C
